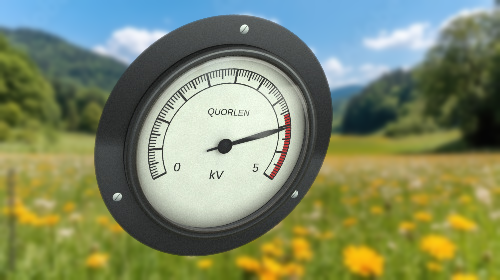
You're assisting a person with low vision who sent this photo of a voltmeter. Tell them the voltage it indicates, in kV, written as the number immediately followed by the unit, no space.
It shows 4kV
